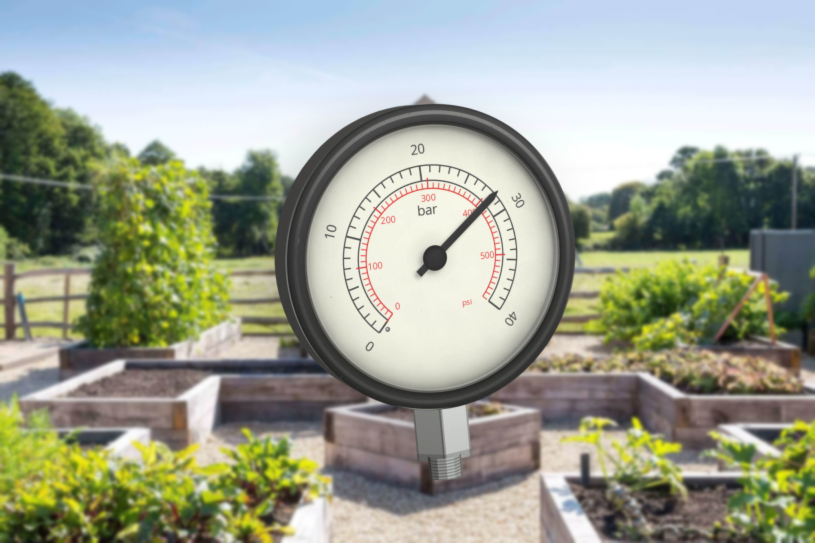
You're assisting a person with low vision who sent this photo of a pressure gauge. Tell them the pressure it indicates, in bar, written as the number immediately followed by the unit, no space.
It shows 28bar
